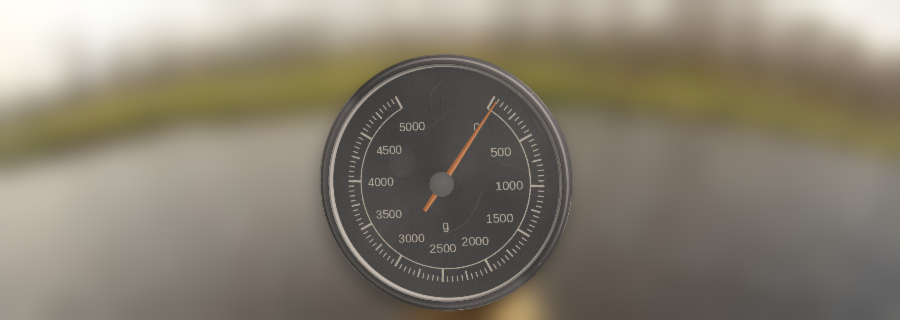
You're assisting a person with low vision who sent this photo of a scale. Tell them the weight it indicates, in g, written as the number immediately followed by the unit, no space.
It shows 50g
